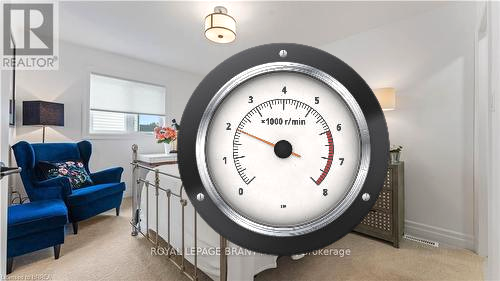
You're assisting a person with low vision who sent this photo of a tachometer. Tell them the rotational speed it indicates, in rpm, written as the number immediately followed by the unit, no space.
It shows 2000rpm
